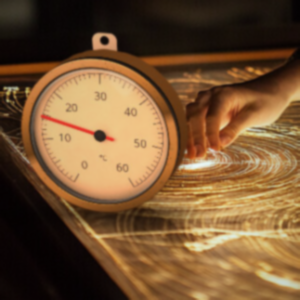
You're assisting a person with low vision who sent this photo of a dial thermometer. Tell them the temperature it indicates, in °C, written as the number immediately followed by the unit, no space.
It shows 15°C
